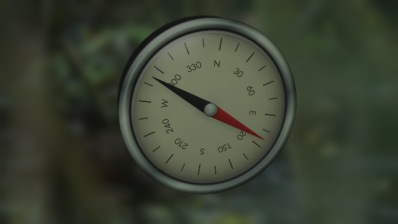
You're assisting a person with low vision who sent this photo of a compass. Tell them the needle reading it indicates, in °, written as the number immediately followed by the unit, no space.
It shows 112.5°
